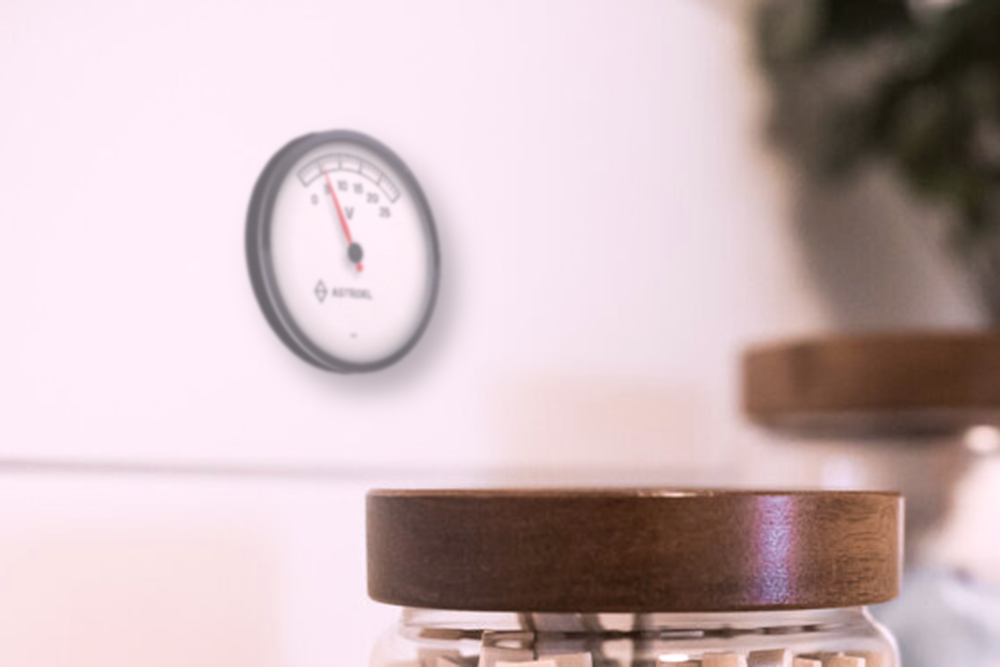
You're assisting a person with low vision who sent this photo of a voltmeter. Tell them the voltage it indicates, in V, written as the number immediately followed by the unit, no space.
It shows 5V
